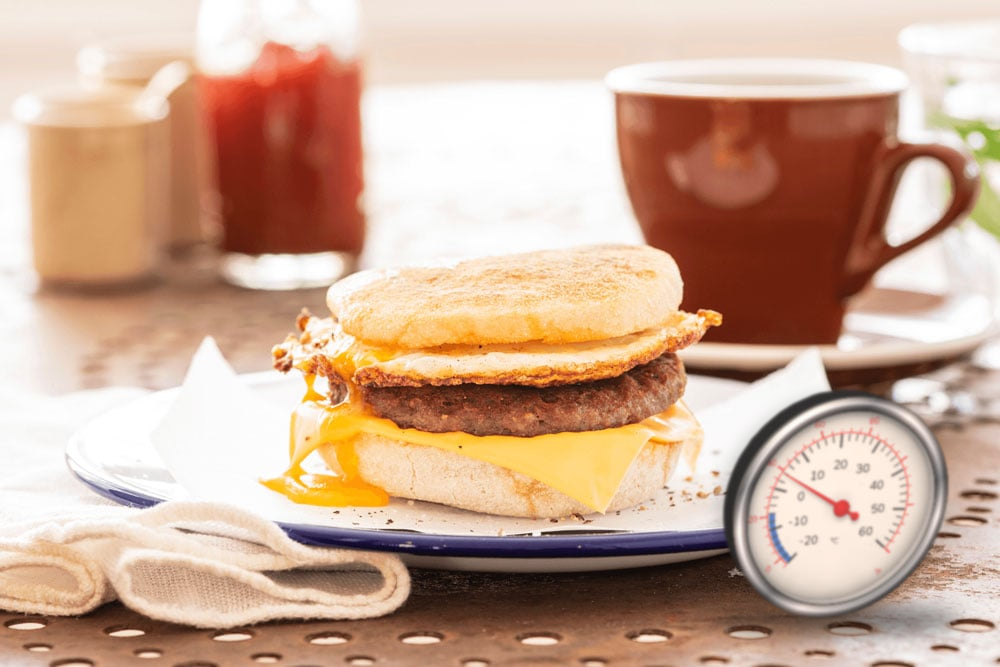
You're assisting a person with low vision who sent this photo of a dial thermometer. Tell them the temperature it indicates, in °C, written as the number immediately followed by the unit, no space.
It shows 4°C
